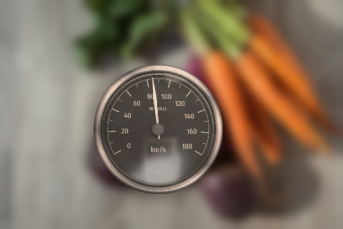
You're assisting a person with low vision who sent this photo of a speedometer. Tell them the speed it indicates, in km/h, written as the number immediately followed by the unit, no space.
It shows 85km/h
